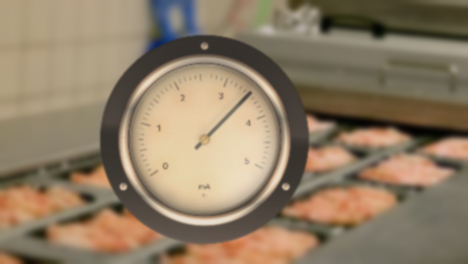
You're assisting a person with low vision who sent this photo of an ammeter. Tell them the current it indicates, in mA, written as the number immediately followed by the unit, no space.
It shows 3.5mA
